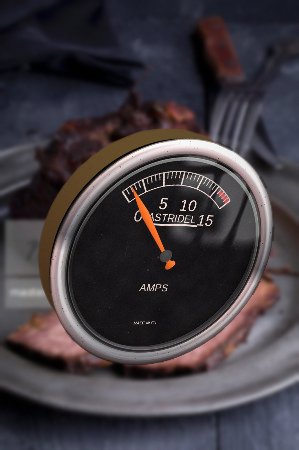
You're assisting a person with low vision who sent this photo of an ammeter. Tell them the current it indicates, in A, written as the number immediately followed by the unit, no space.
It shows 1A
